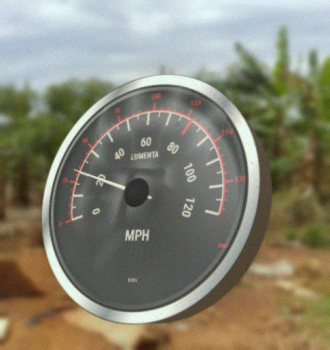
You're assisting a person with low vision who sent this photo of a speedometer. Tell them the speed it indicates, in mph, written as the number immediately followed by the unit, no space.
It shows 20mph
